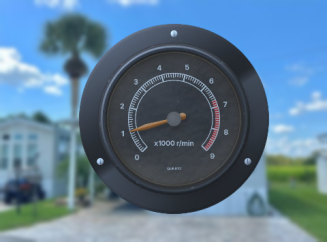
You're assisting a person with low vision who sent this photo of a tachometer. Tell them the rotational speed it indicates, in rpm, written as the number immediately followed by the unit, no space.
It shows 1000rpm
